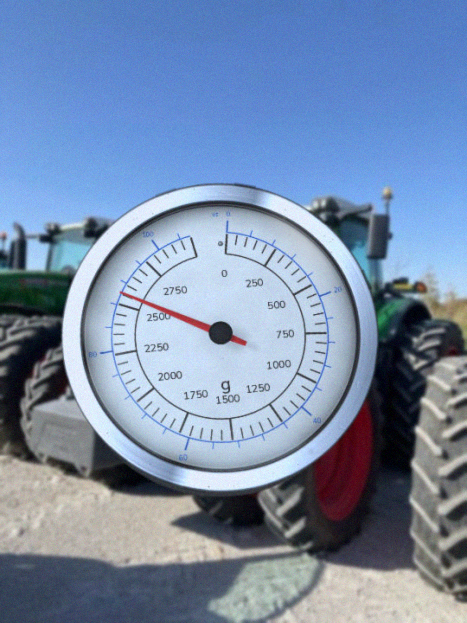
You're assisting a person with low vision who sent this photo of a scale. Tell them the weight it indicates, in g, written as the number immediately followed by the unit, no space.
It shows 2550g
